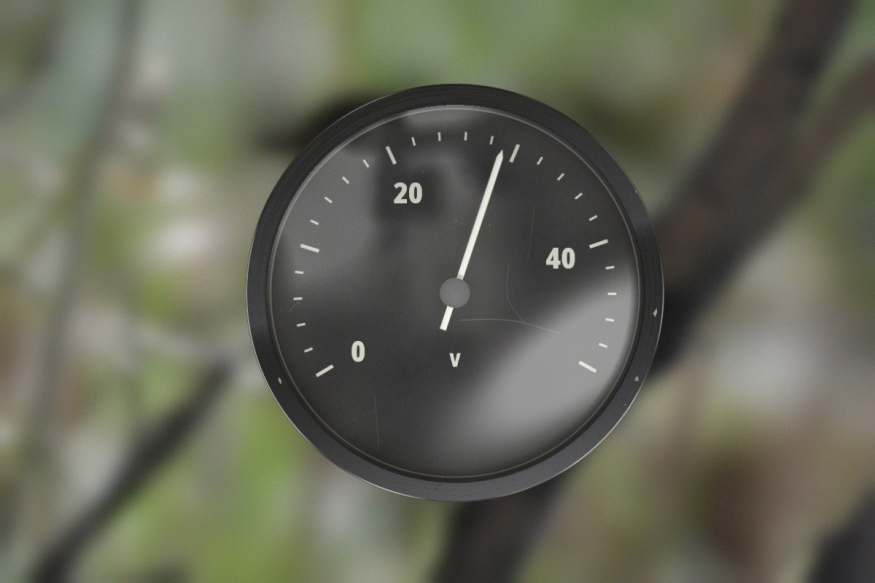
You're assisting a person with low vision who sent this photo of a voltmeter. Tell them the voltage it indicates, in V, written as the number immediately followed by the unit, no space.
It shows 29V
